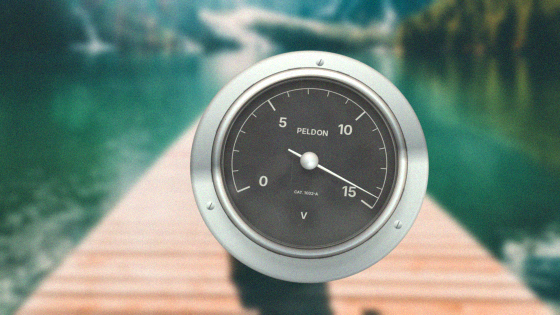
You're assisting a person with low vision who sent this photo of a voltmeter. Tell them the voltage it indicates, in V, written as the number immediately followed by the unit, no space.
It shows 14.5V
